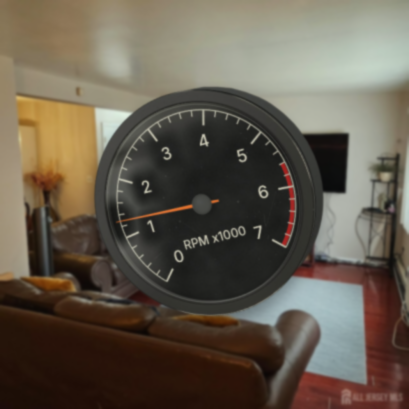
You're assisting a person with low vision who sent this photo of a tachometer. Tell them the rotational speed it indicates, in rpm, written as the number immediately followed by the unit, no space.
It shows 1300rpm
